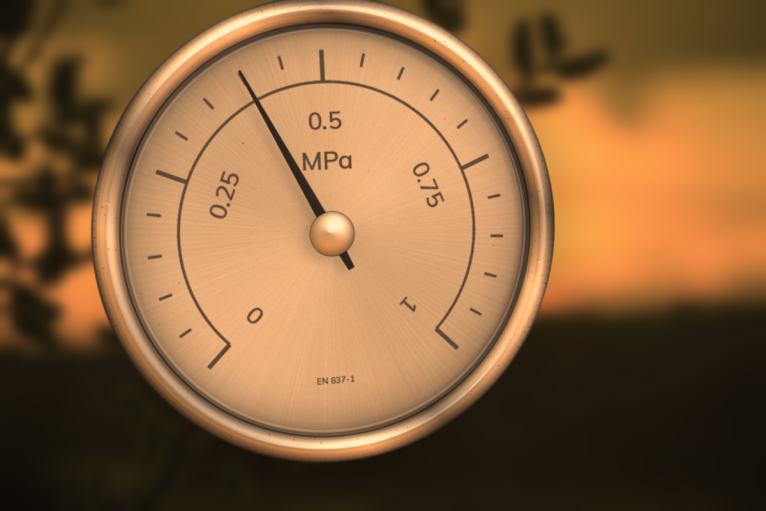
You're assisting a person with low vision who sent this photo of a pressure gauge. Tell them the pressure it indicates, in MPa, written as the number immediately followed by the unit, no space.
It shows 0.4MPa
